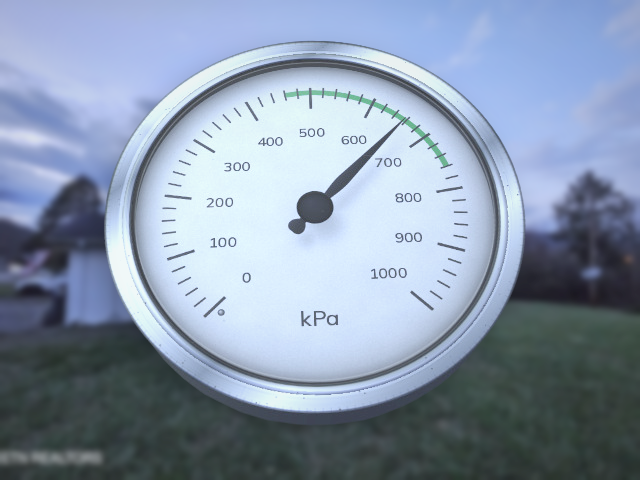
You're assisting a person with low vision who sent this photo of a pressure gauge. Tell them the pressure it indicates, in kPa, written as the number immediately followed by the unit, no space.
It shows 660kPa
